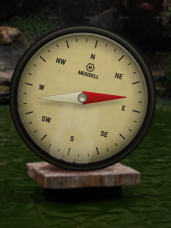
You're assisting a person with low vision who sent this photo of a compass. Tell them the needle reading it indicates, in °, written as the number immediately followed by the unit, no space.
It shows 75°
